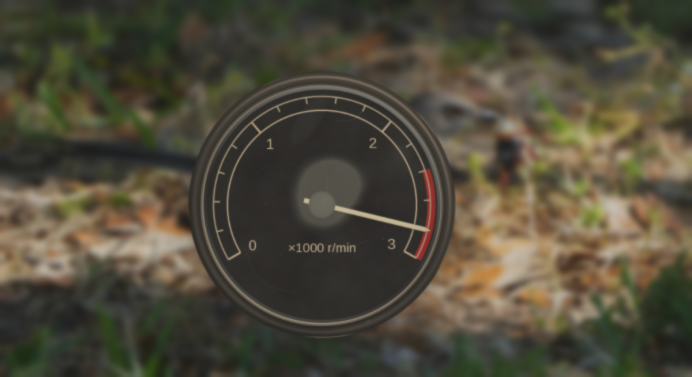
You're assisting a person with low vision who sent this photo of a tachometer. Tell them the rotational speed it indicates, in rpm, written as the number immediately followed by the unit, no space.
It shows 2800rpm
